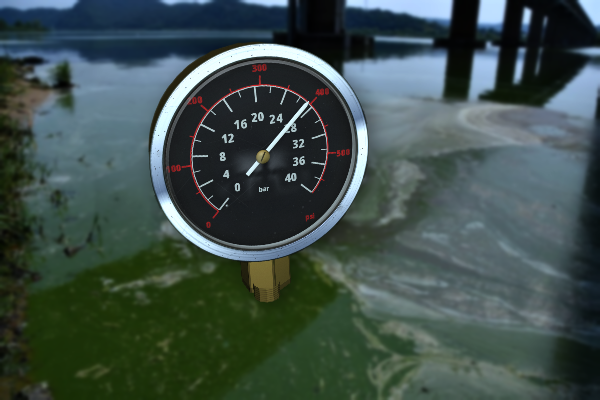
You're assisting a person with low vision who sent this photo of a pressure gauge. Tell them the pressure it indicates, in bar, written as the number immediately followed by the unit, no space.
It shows 27bar
